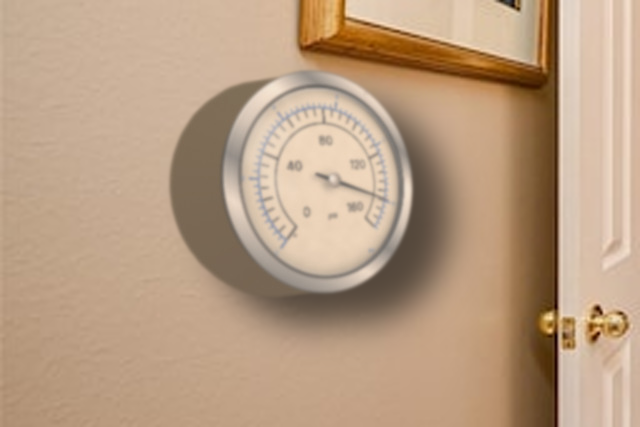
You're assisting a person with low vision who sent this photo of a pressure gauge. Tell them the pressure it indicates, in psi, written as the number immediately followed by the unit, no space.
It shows 145psi
